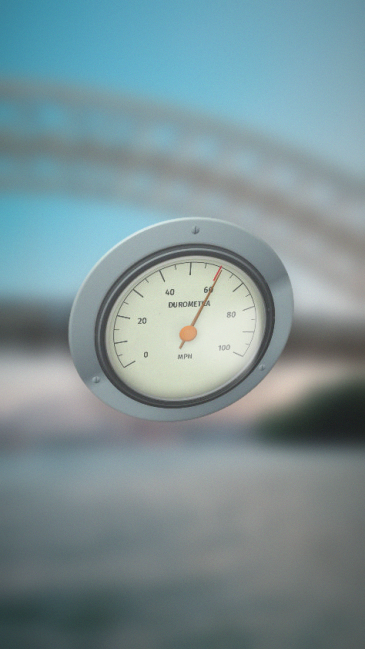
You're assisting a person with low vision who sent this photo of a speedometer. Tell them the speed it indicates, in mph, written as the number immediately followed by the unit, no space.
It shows 60mph
